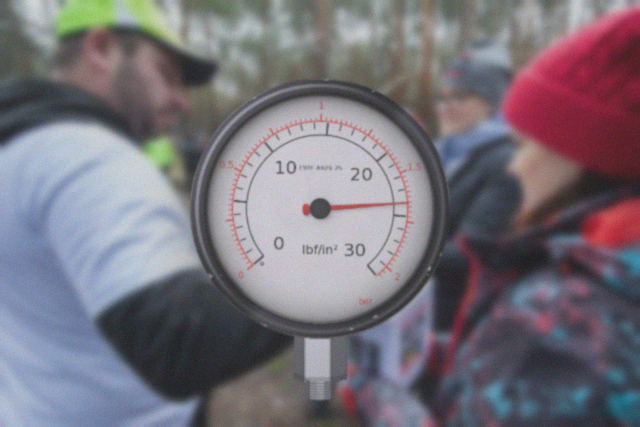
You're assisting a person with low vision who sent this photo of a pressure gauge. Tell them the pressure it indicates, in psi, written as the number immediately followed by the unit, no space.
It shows 24psi
